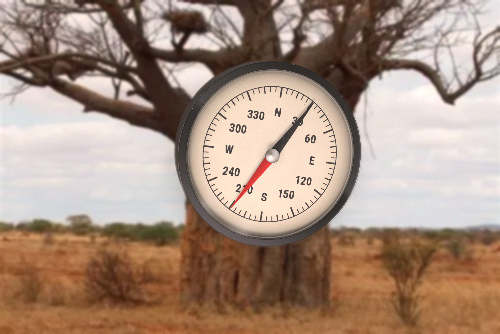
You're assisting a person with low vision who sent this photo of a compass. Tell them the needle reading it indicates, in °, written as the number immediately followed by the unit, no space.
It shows 210°
